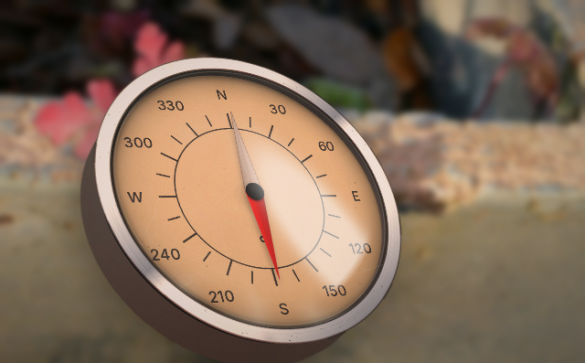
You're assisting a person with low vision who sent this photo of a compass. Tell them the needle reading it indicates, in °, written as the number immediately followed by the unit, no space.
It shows 180°
